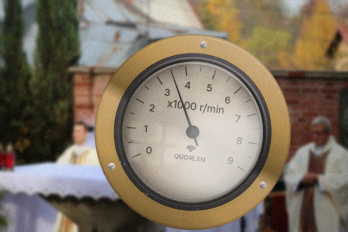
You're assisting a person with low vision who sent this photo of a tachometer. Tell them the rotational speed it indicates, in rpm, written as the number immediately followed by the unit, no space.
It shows 3500rpm
